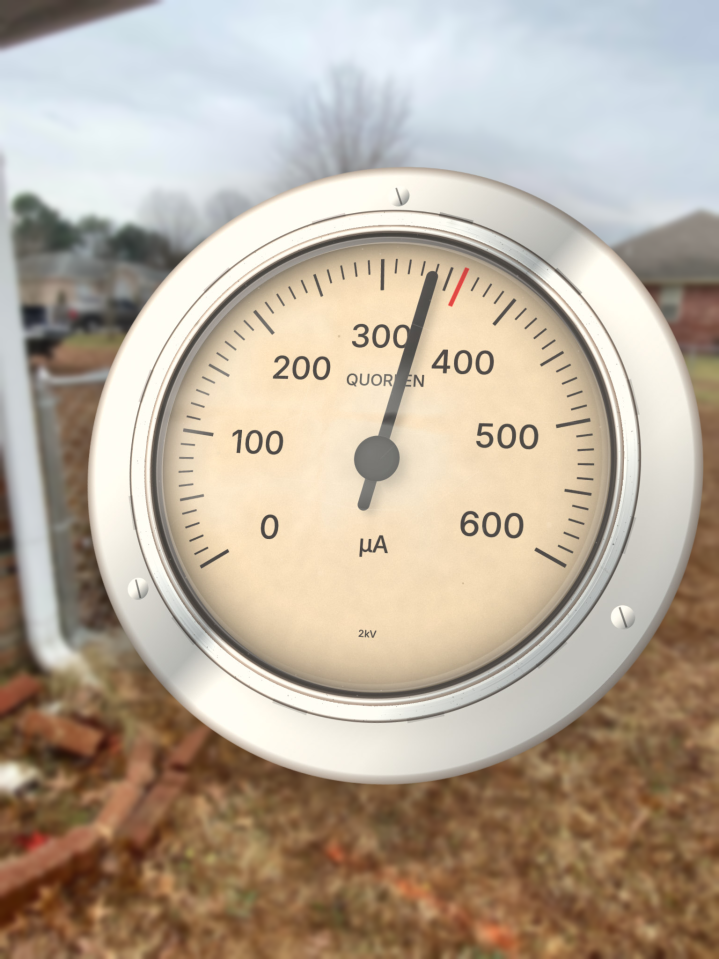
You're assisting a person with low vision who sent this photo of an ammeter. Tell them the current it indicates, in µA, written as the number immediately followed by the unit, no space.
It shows 340µA
